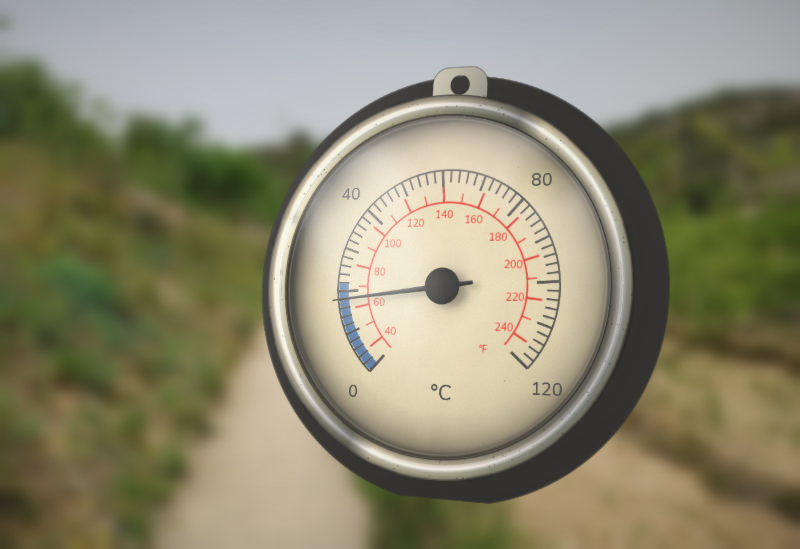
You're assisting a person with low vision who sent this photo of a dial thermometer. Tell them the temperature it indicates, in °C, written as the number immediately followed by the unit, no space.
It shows 18°C
